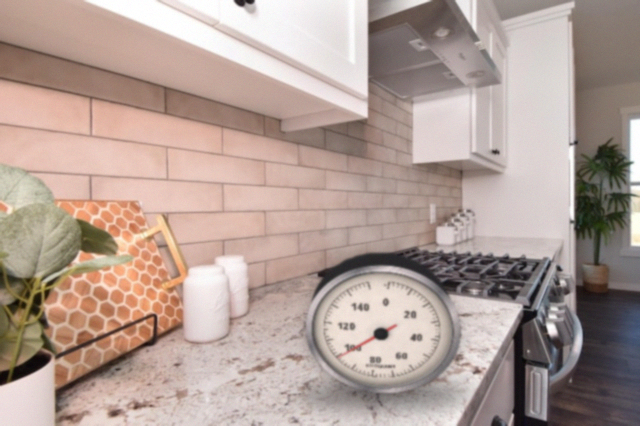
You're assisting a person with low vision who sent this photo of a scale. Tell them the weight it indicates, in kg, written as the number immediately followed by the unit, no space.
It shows 100kg
